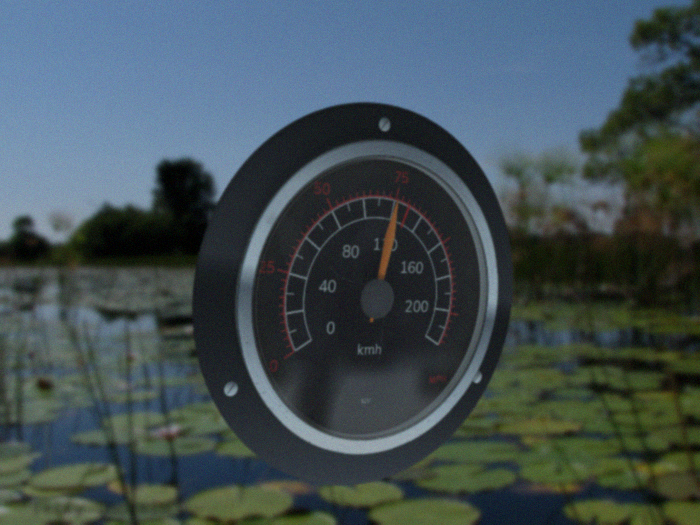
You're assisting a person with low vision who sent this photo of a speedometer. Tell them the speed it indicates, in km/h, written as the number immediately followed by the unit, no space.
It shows 120km/h
